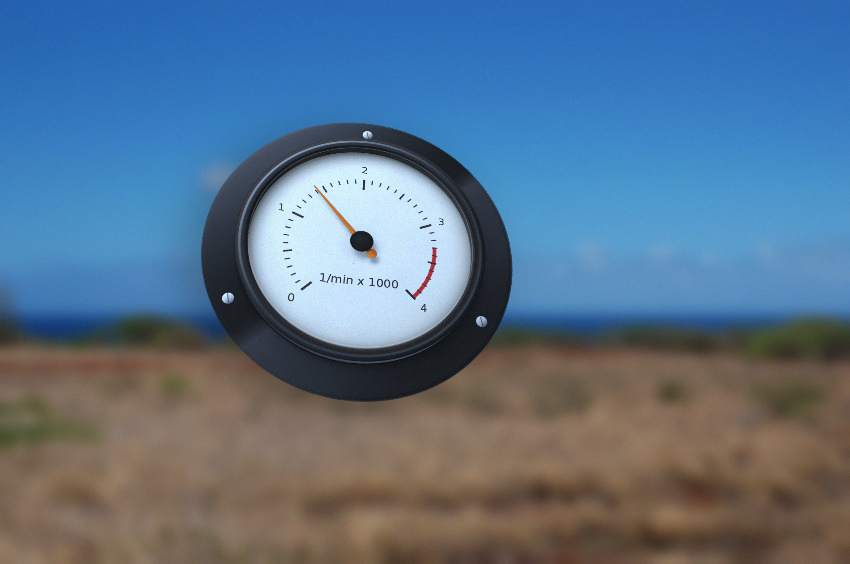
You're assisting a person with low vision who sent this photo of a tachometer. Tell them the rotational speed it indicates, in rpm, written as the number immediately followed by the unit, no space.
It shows 1400rpm
